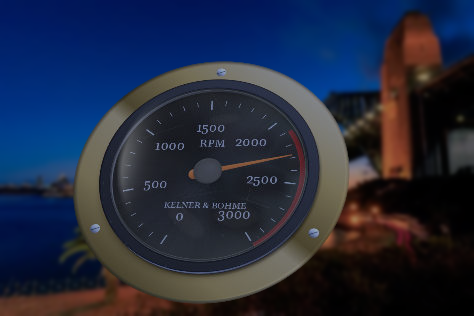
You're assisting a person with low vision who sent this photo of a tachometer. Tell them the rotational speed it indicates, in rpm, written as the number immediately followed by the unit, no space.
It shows 2300rpm
